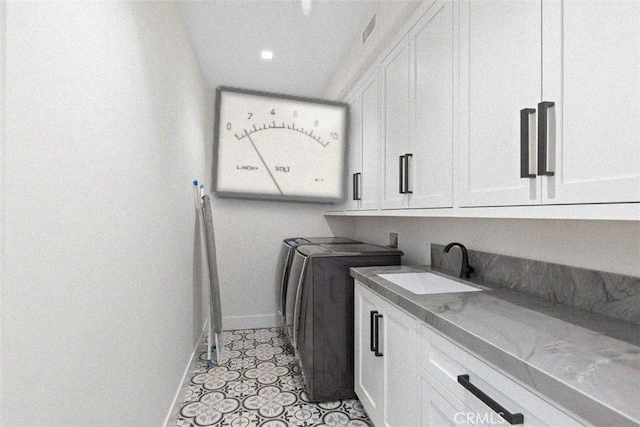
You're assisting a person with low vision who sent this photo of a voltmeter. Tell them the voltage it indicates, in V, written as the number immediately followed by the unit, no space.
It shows 1V
